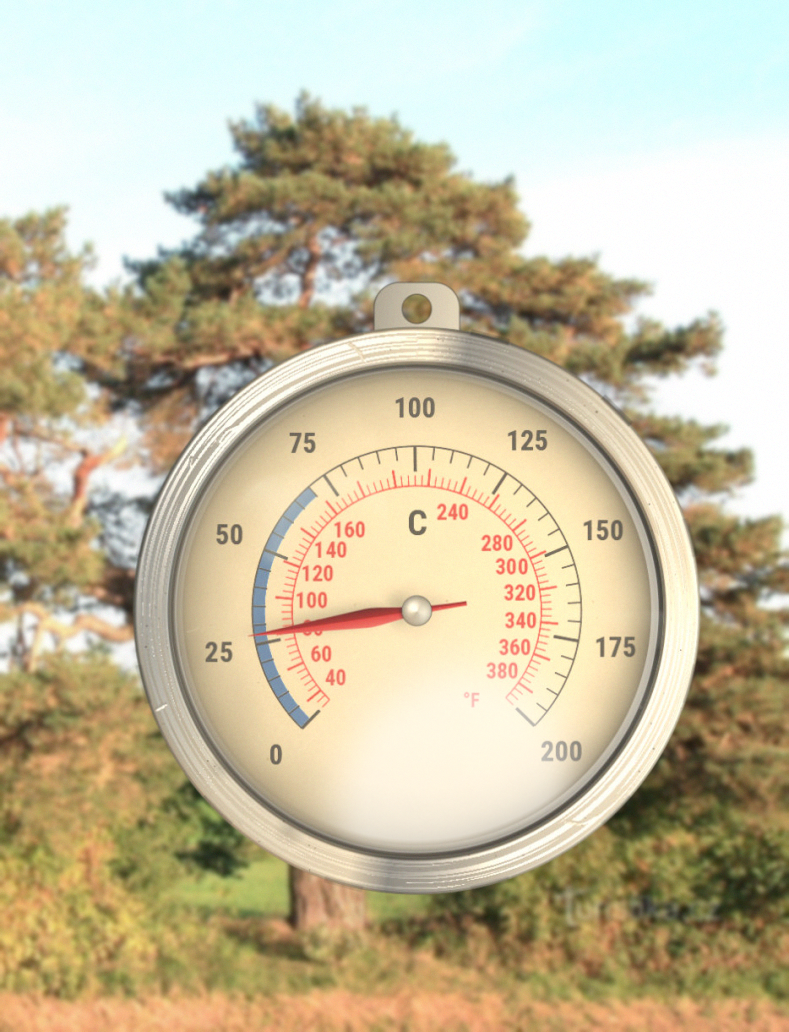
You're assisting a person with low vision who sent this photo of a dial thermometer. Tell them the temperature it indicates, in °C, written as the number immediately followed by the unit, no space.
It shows 27.5°C
